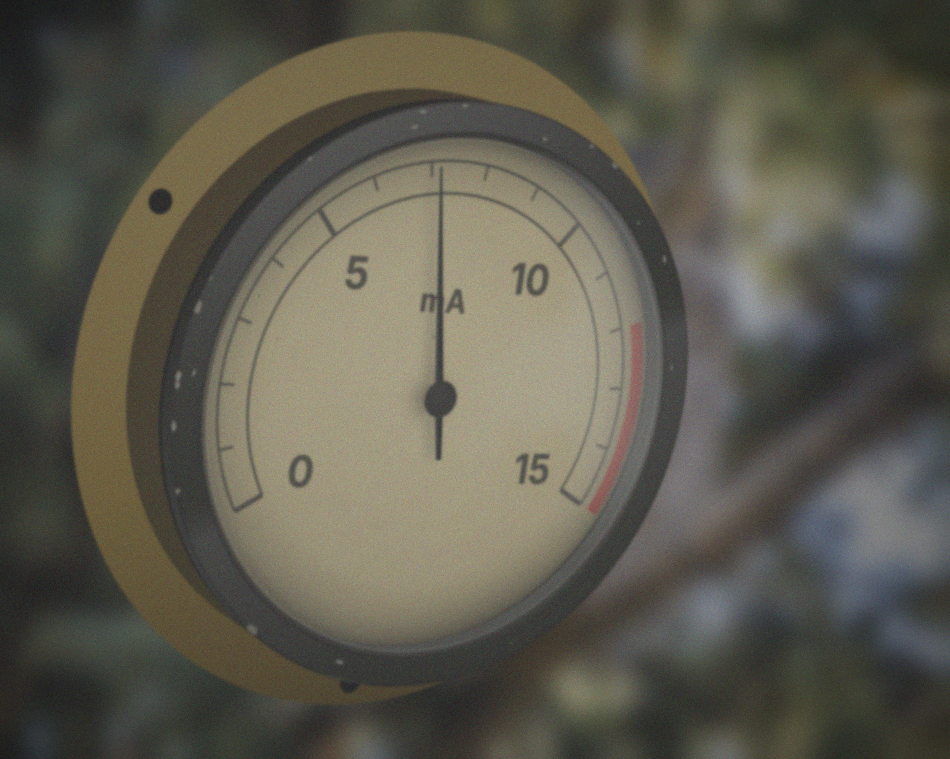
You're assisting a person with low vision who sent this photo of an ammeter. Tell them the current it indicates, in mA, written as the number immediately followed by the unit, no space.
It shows 7mA
